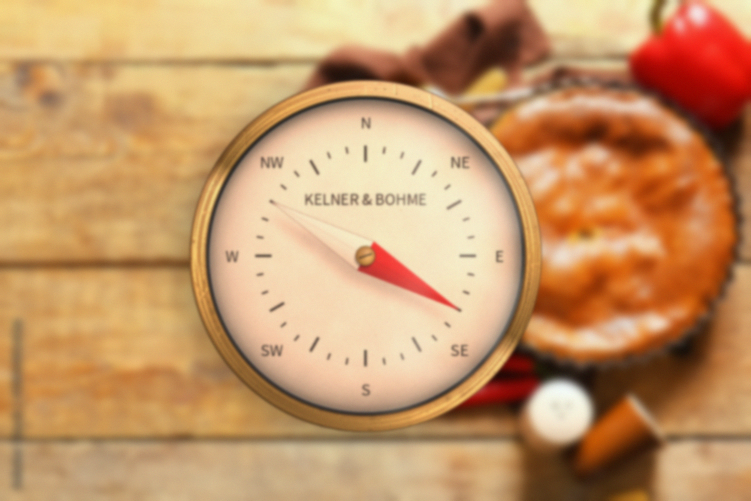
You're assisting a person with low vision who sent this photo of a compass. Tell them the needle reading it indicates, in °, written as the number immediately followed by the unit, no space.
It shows 120°
